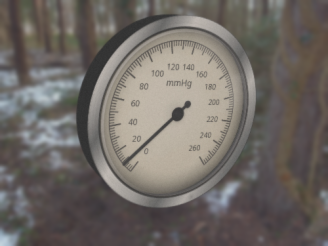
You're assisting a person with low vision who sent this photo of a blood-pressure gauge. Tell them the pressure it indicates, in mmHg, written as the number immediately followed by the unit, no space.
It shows 10mmHg
